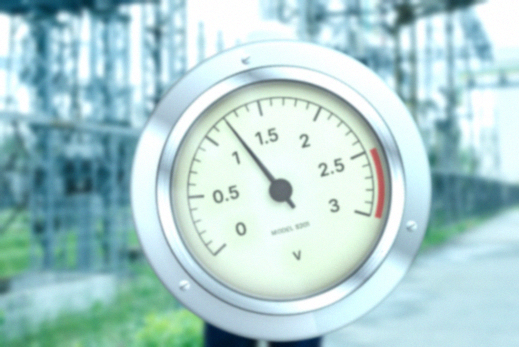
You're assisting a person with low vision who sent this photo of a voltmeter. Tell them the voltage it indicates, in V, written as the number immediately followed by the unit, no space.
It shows 1.2V
